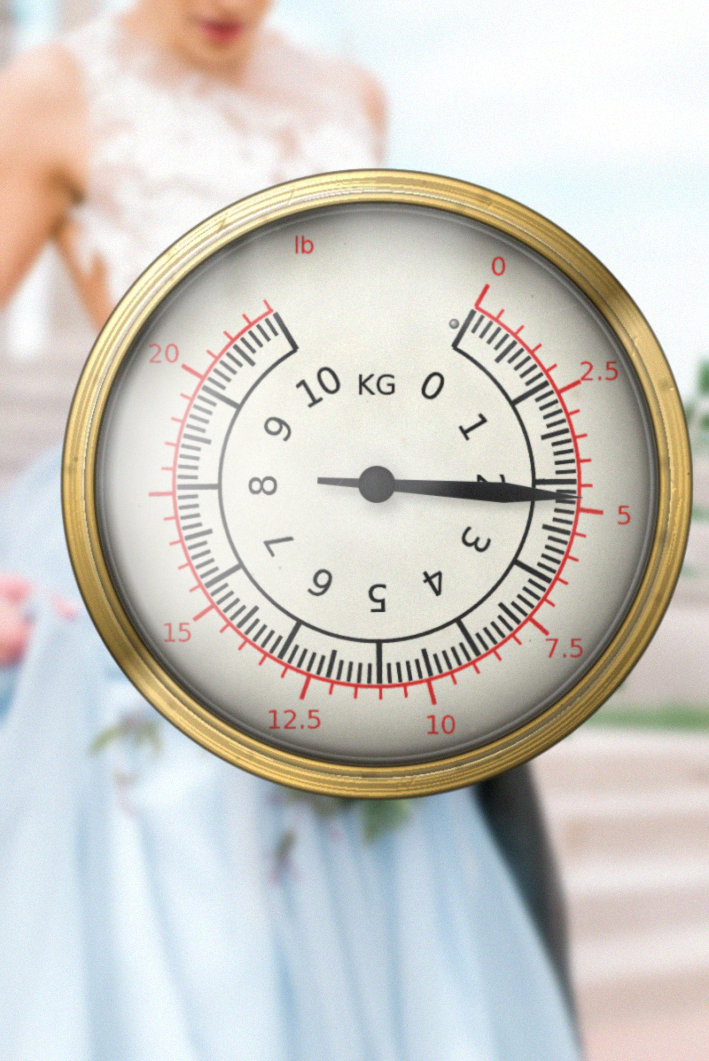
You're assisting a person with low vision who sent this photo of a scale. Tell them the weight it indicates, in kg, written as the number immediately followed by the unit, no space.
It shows 2.15kg
